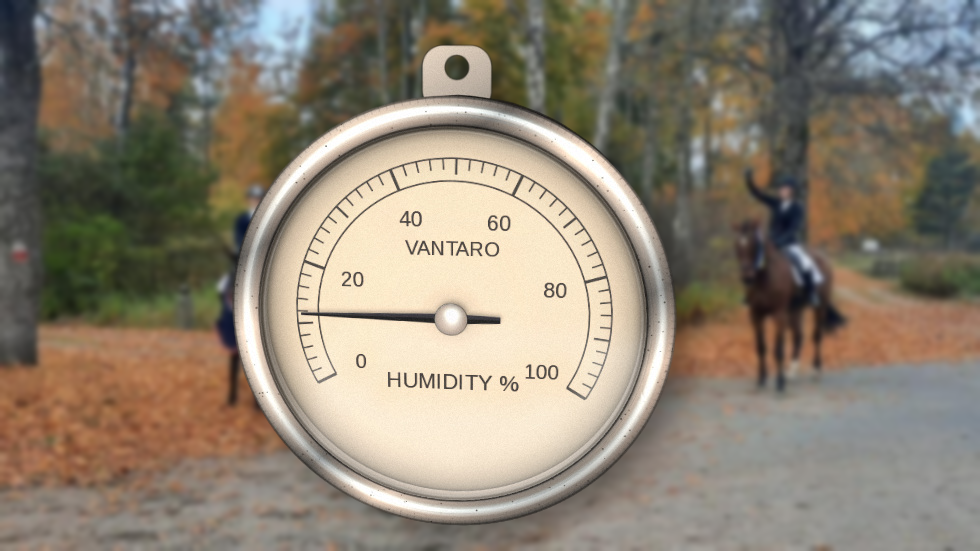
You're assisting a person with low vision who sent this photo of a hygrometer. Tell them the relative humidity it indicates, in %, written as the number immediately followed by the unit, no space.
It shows 12%
